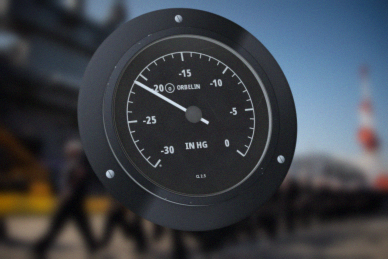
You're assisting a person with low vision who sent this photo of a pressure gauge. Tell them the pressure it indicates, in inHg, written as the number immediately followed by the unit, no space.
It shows -21inHg
